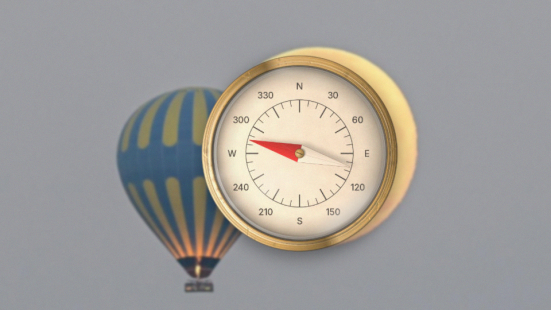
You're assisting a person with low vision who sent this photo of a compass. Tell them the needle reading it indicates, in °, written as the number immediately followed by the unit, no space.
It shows 285°
